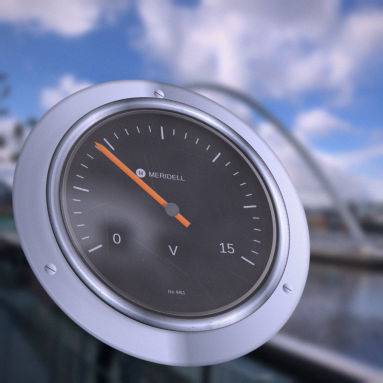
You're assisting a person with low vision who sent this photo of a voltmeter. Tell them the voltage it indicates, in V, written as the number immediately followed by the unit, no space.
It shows 4.5V
